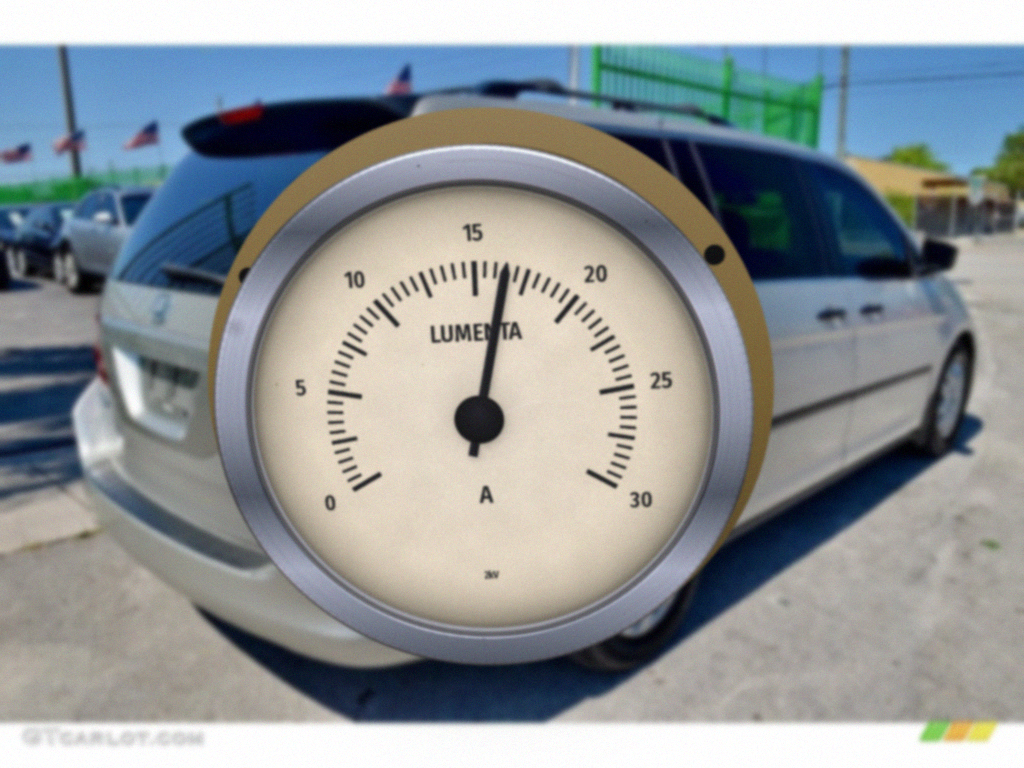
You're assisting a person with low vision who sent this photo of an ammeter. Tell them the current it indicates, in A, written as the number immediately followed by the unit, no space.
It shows 16.5A
